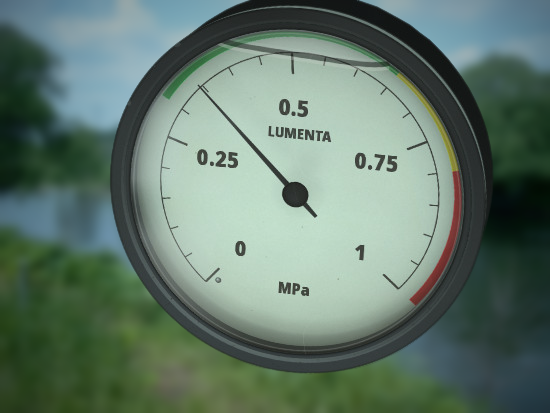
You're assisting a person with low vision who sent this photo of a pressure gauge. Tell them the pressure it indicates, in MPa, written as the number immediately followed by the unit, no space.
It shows 0.35MPa
